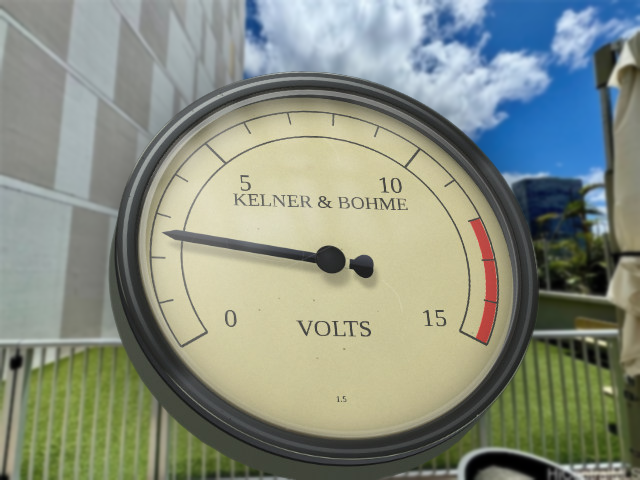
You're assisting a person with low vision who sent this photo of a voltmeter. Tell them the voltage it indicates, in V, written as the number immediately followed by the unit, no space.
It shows 2.5V
